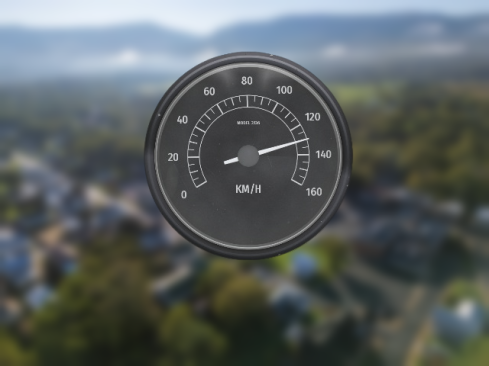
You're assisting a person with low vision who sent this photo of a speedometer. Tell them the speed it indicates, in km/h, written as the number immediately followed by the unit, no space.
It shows 130km/h
